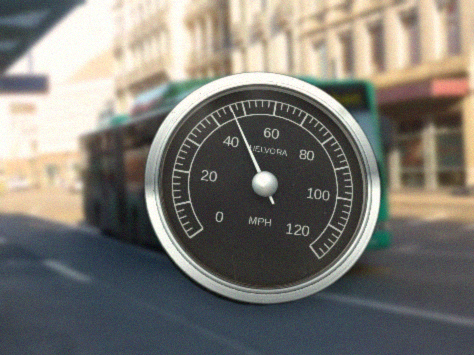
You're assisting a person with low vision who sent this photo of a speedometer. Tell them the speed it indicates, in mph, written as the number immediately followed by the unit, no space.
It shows 46mph
